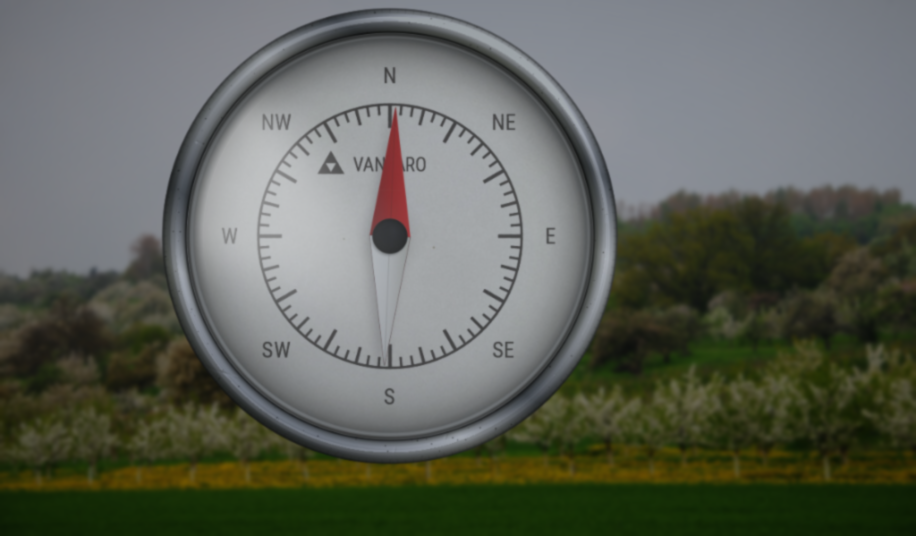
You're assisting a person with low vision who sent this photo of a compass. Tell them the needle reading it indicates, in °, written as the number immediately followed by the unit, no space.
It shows 2.5°
